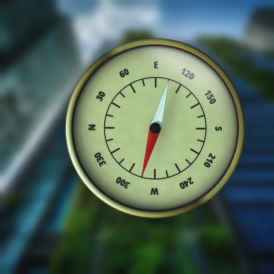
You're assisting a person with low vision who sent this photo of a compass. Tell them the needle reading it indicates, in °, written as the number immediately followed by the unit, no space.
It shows 285°
